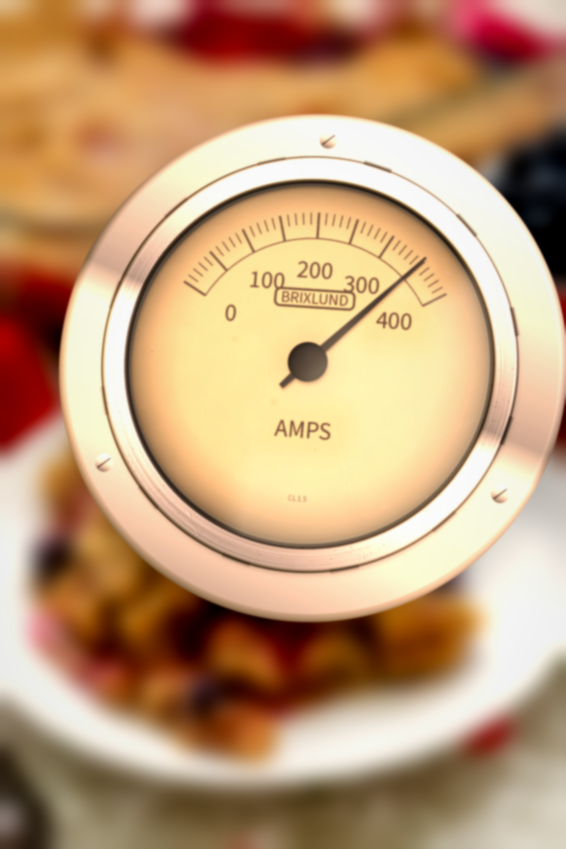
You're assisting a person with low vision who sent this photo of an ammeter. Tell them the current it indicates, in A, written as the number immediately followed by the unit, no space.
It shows 350A
